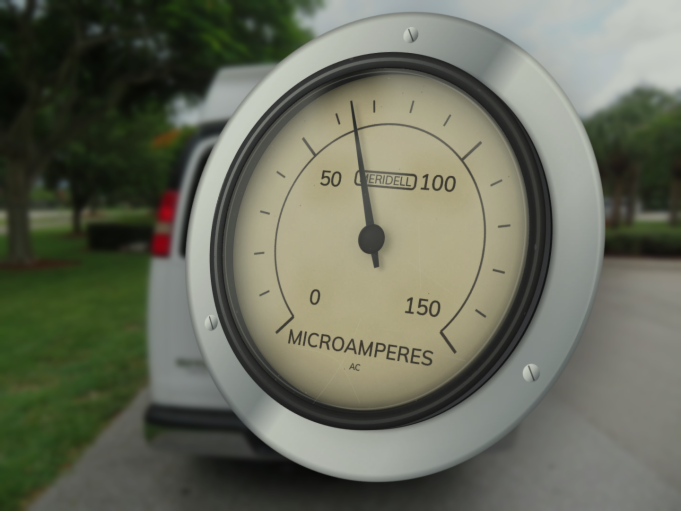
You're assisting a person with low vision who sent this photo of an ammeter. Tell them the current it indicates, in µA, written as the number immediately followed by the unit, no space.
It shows 65µA
